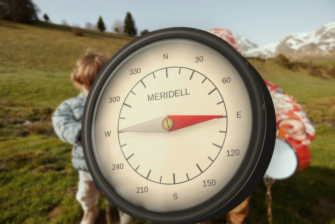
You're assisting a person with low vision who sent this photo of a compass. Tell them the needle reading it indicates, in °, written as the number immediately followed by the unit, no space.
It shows 90°
